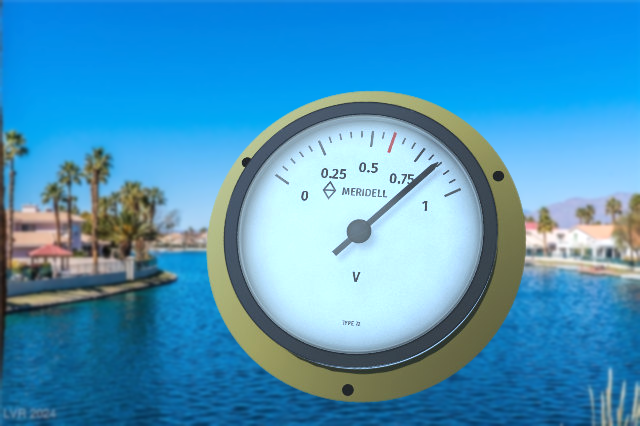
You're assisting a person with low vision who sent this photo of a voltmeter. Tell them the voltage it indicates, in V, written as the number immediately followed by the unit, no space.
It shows 0.85V
